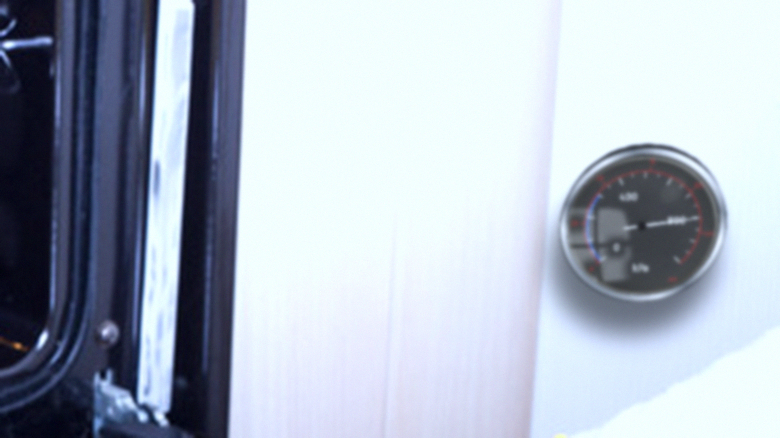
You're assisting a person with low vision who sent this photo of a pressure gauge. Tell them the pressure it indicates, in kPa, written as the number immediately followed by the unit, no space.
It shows 800kPa
